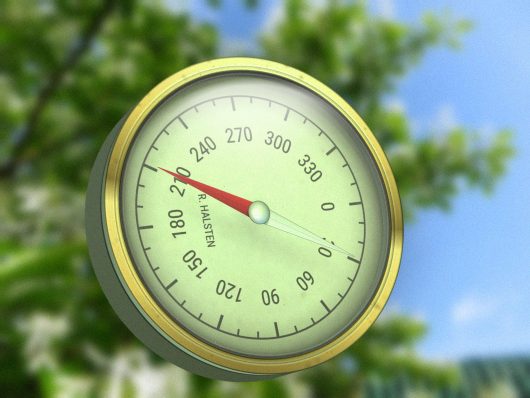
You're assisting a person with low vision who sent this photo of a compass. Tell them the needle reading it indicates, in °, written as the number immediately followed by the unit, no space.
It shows 210°
